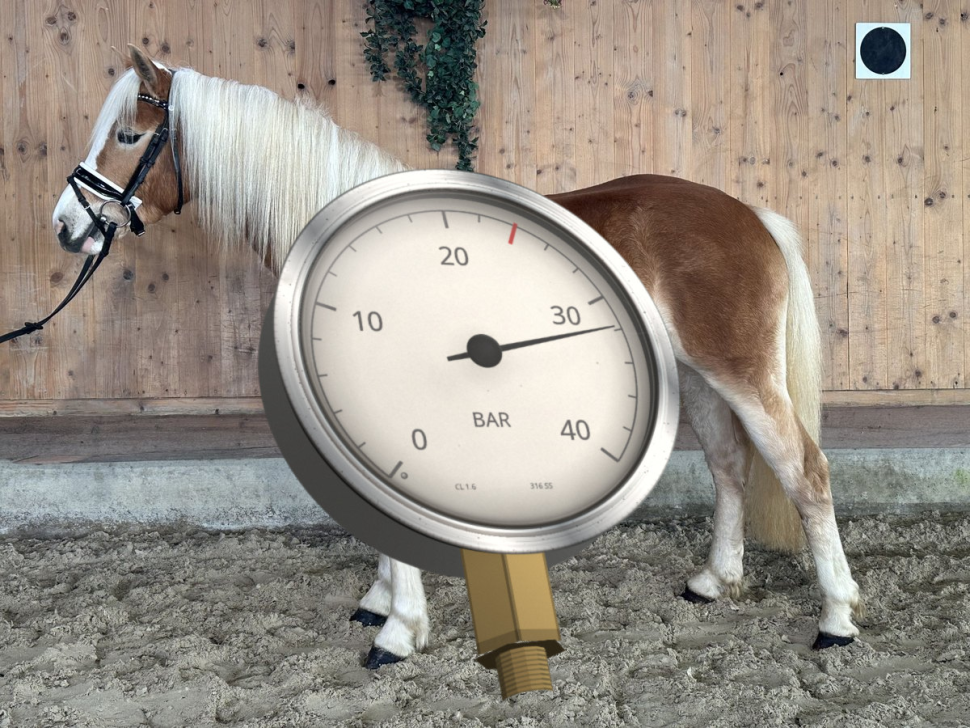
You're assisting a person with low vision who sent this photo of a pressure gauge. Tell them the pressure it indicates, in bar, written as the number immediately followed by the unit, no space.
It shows 32bar
